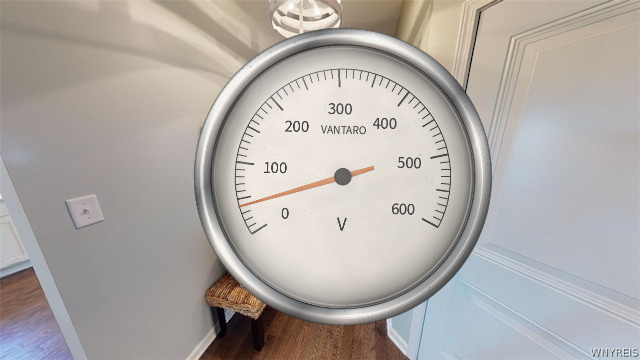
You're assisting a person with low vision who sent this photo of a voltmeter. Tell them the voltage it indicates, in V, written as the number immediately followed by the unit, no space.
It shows 40V
